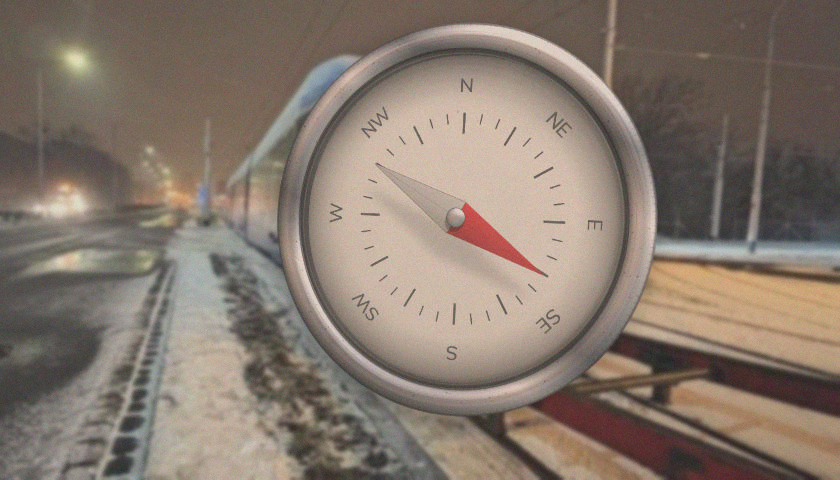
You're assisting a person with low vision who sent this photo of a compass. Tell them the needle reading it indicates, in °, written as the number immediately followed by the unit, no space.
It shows 120°
